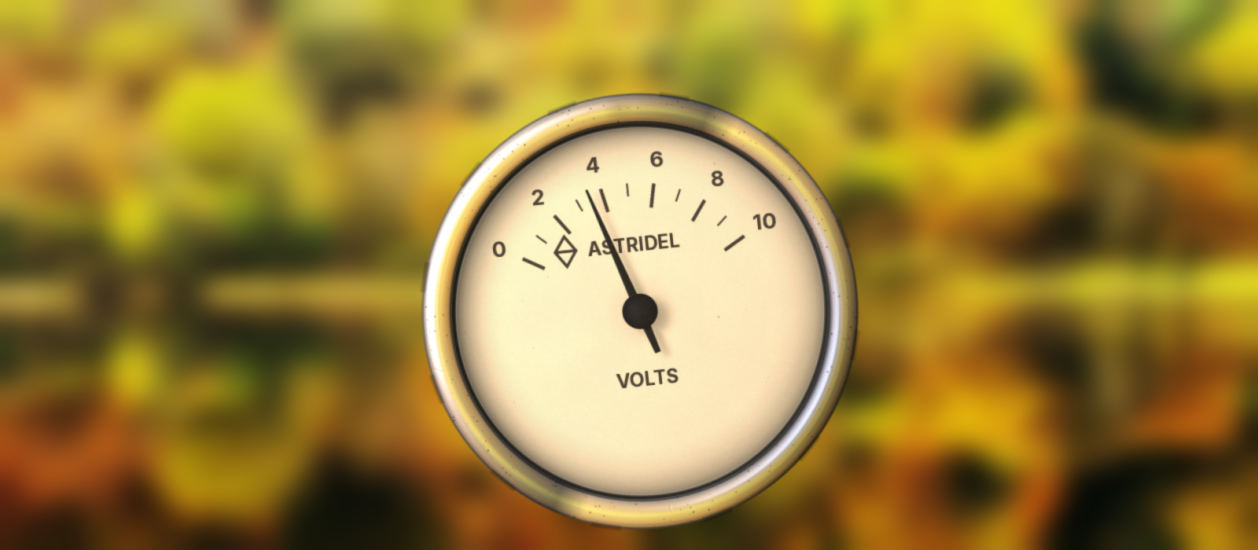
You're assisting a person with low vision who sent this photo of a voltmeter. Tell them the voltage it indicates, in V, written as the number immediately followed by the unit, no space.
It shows 3.5V
